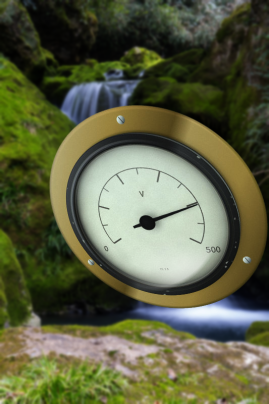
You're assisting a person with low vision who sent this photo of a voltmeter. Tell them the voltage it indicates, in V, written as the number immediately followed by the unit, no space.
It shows 400V
